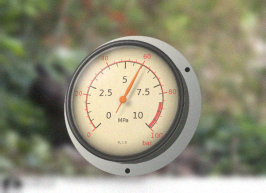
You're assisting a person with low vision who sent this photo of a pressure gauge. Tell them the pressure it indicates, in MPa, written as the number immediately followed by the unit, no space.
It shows 6MPa
